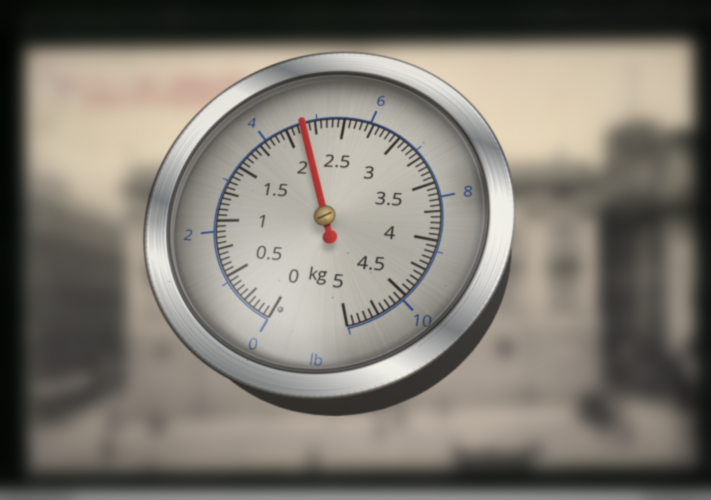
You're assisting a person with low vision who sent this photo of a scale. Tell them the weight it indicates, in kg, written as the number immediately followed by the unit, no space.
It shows 2.15kg
